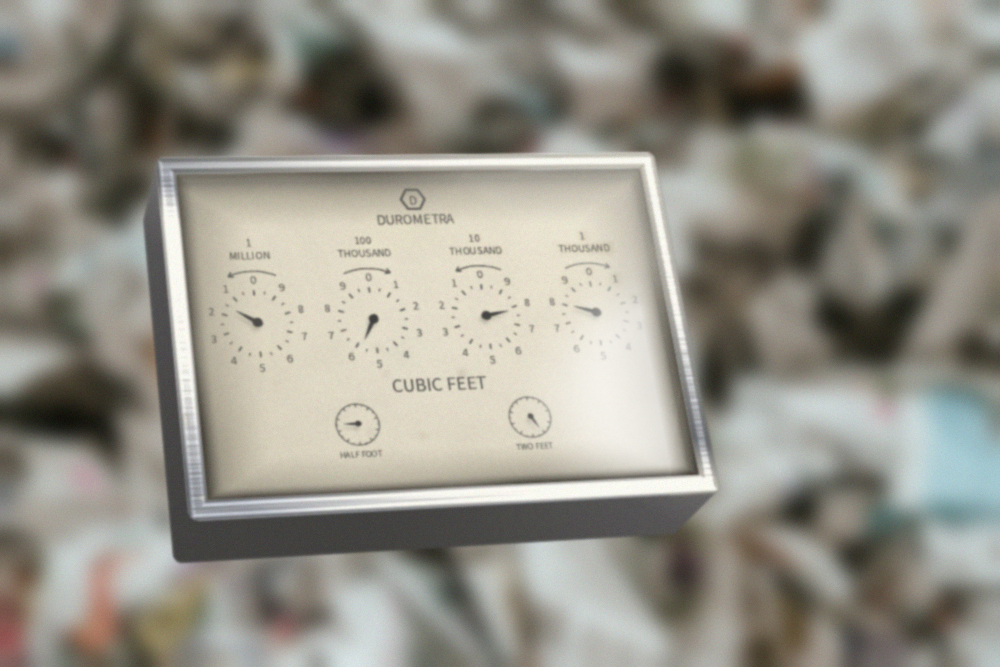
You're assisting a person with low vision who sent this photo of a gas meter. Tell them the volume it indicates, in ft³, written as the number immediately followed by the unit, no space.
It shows 157800ft³
